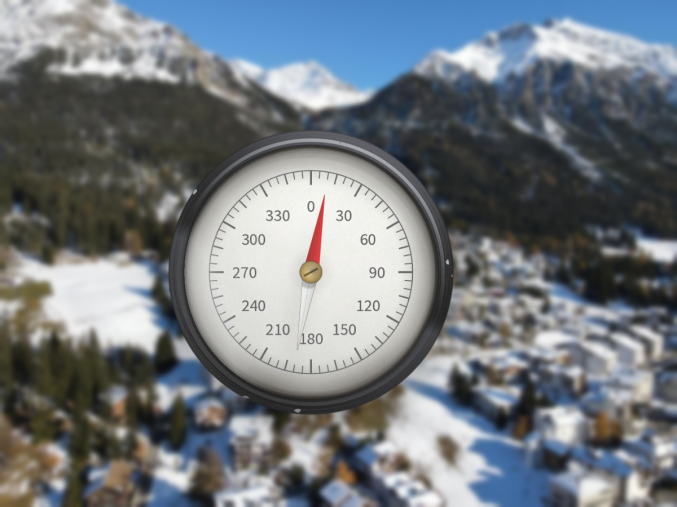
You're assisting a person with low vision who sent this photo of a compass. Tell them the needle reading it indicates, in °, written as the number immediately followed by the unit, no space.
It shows 10°
